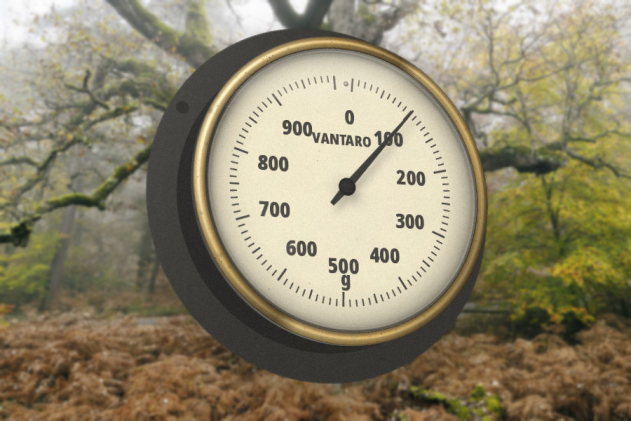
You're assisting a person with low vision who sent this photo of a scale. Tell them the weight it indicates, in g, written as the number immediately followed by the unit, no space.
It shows 100g
